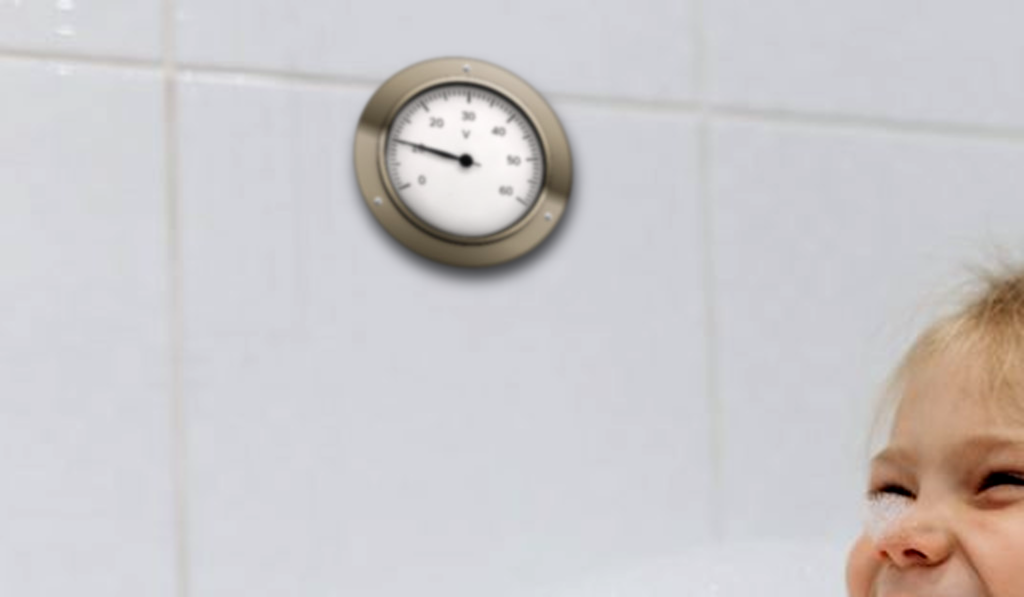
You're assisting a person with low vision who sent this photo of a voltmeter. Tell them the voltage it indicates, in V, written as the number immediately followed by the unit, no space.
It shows 10V
